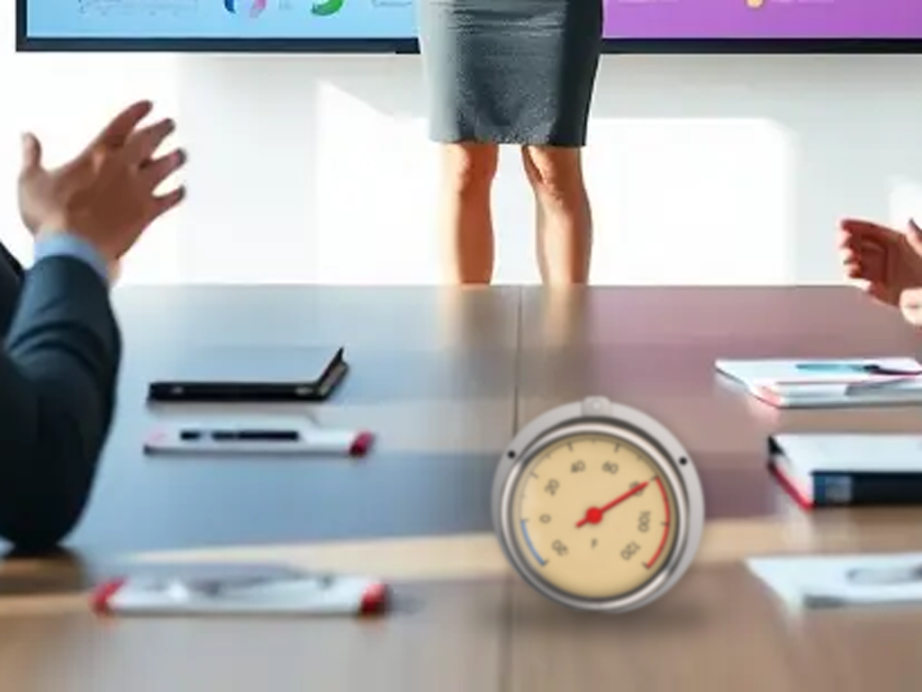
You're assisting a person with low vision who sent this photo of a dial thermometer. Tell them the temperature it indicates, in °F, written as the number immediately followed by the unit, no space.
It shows 80°F
